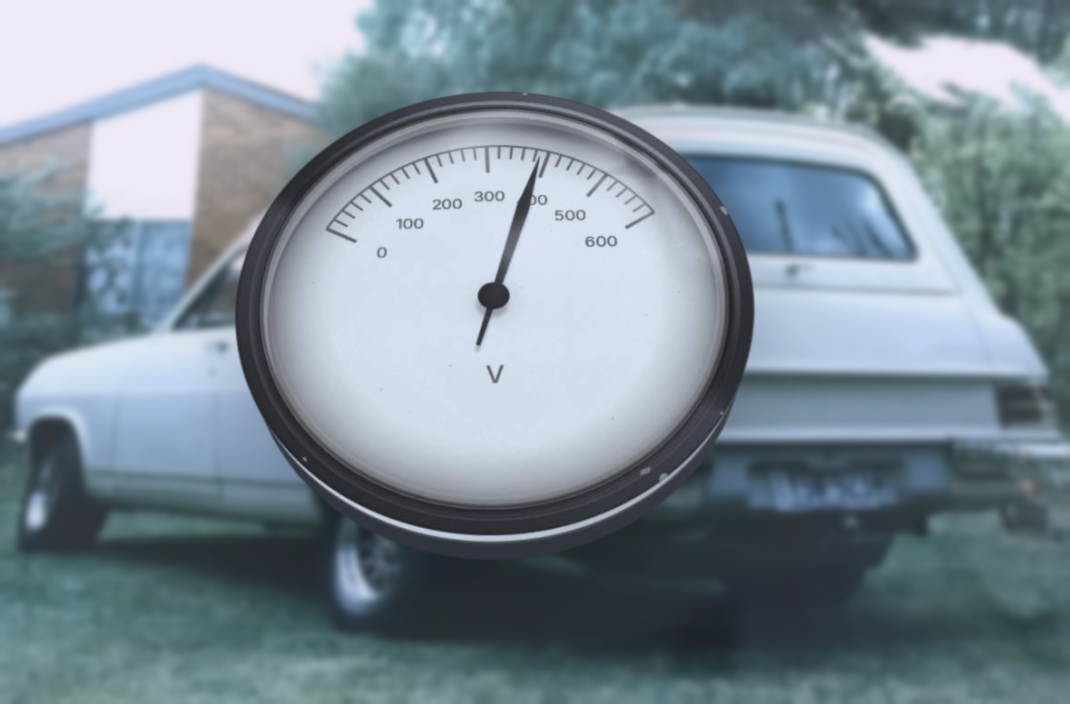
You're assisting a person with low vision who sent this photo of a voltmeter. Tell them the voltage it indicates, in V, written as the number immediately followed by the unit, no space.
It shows 390V
